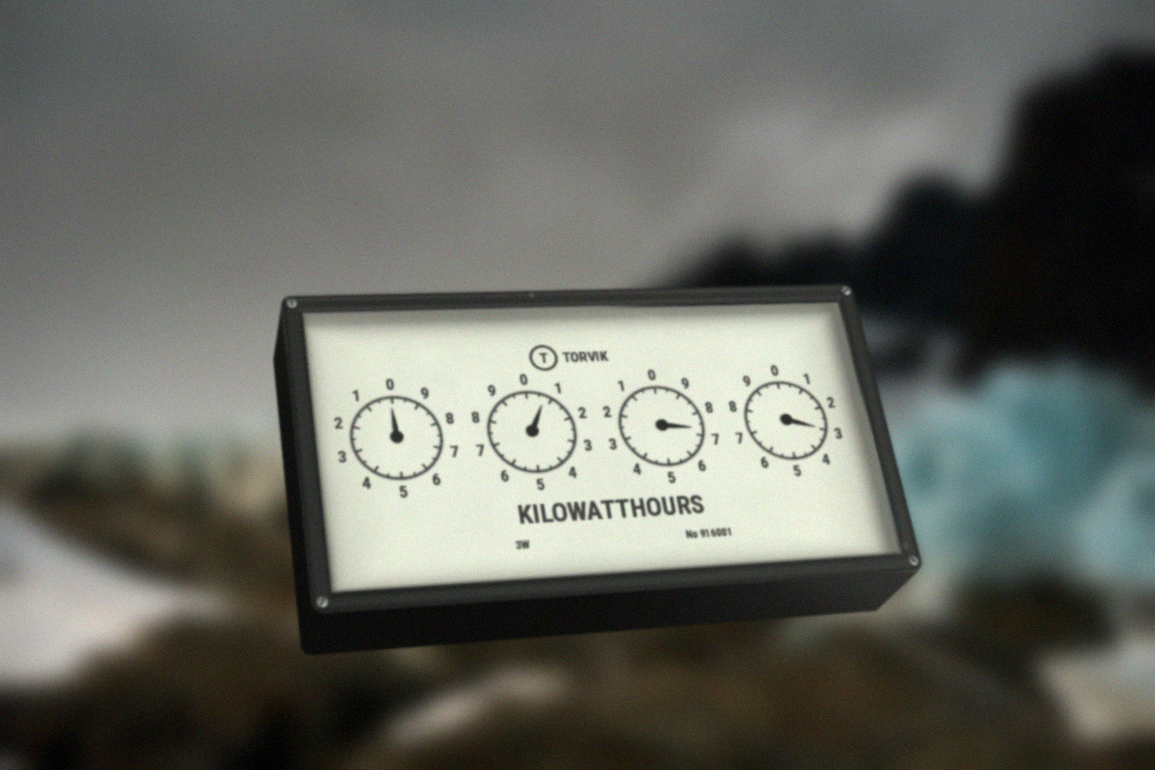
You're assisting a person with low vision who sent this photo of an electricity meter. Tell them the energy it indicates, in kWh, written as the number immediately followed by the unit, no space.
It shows 73kWh
